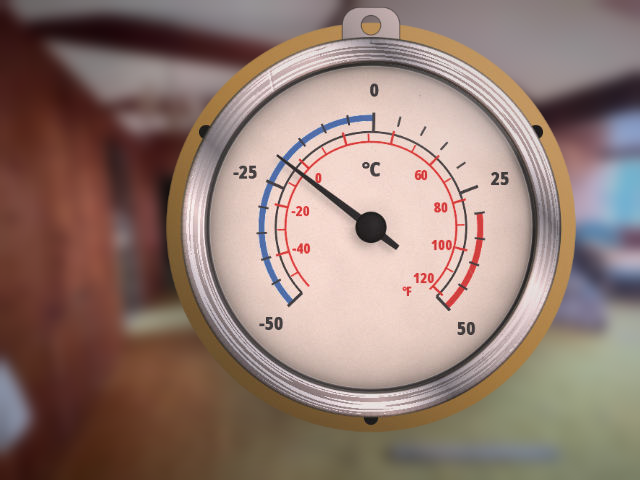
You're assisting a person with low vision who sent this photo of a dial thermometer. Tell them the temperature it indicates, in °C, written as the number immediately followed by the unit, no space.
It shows -20°C
